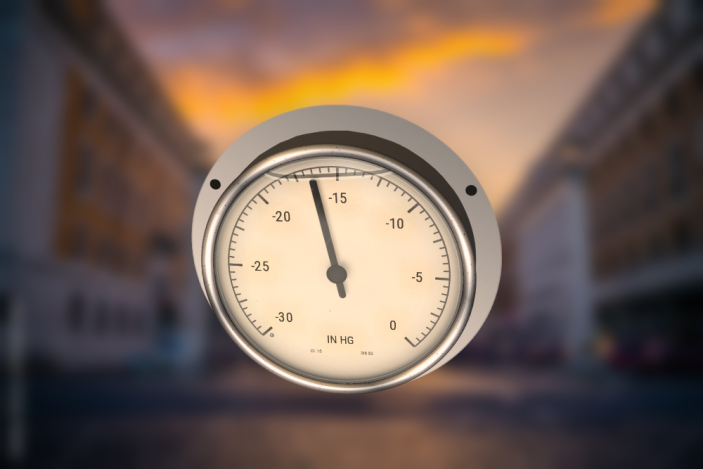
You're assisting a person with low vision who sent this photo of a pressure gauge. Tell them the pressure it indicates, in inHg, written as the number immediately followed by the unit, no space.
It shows -16.5inHg
